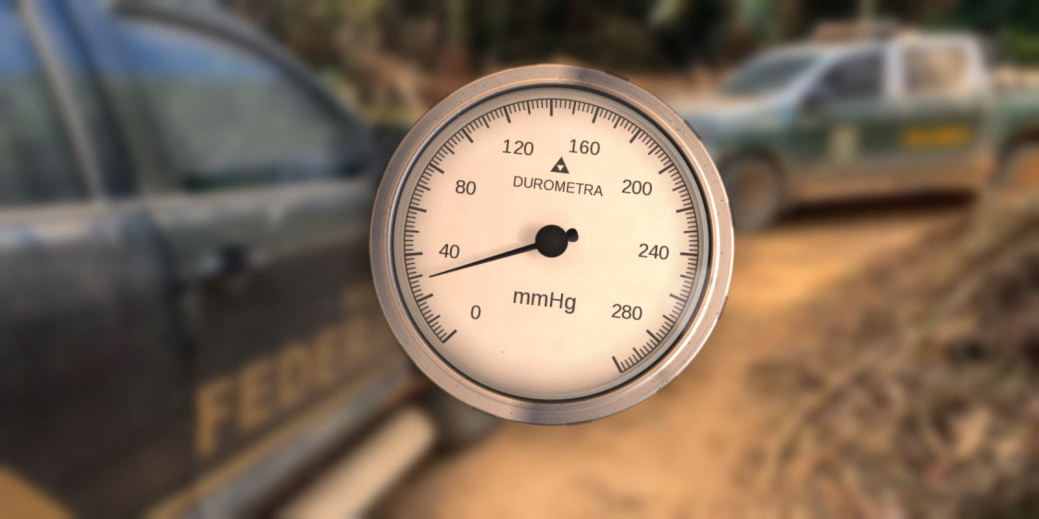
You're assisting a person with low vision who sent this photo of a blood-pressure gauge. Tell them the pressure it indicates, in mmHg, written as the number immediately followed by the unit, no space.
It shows 28mmHg
